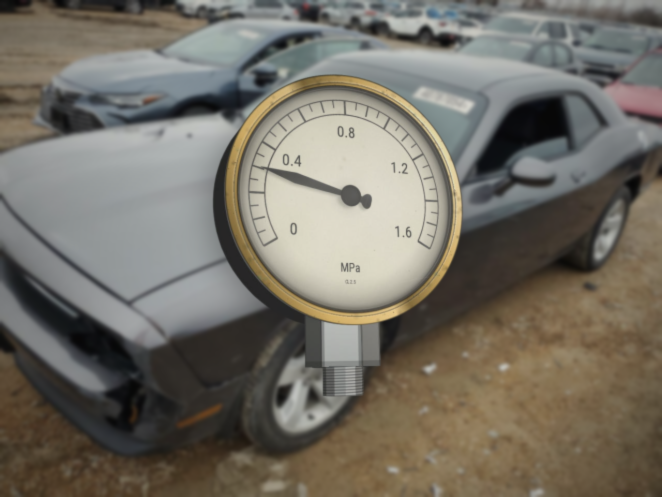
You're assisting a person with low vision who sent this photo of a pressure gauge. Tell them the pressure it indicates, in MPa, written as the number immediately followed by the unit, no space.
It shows 0.3MPa
